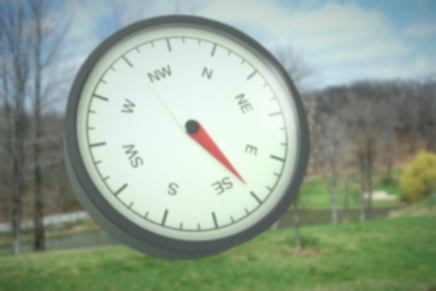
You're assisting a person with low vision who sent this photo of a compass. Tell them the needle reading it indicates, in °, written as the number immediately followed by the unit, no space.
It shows 120°
